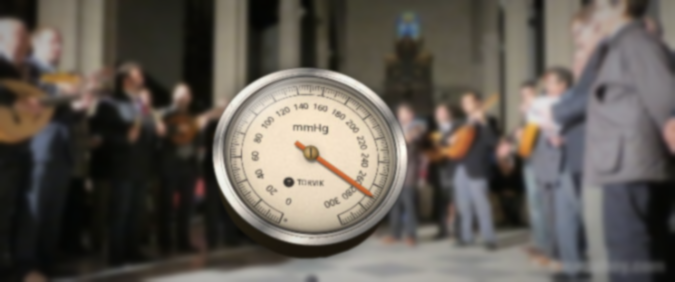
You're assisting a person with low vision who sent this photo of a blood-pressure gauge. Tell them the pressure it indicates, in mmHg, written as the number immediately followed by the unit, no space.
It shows 270mmHg
